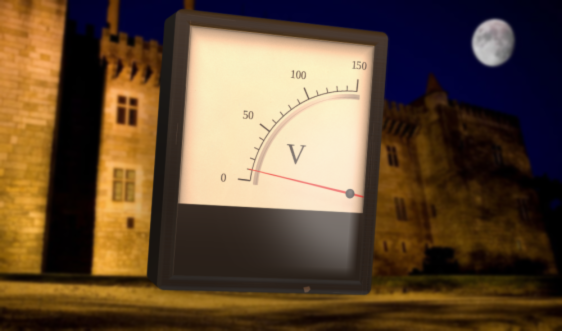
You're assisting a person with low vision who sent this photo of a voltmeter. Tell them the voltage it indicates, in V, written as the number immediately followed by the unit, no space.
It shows 10V
